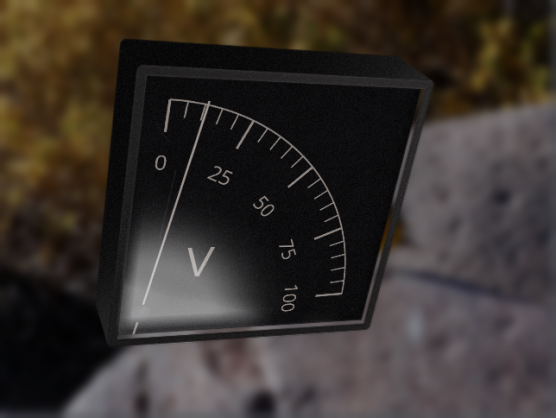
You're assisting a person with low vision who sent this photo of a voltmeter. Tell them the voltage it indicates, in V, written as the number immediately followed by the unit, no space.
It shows 10V
